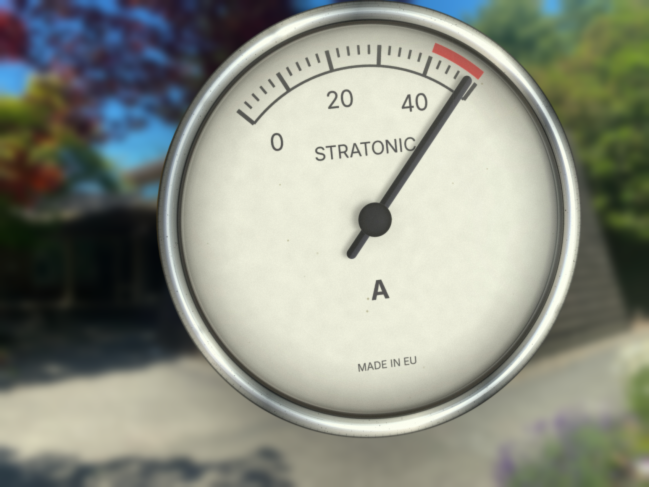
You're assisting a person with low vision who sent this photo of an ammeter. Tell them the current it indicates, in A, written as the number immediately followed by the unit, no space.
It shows 48A
